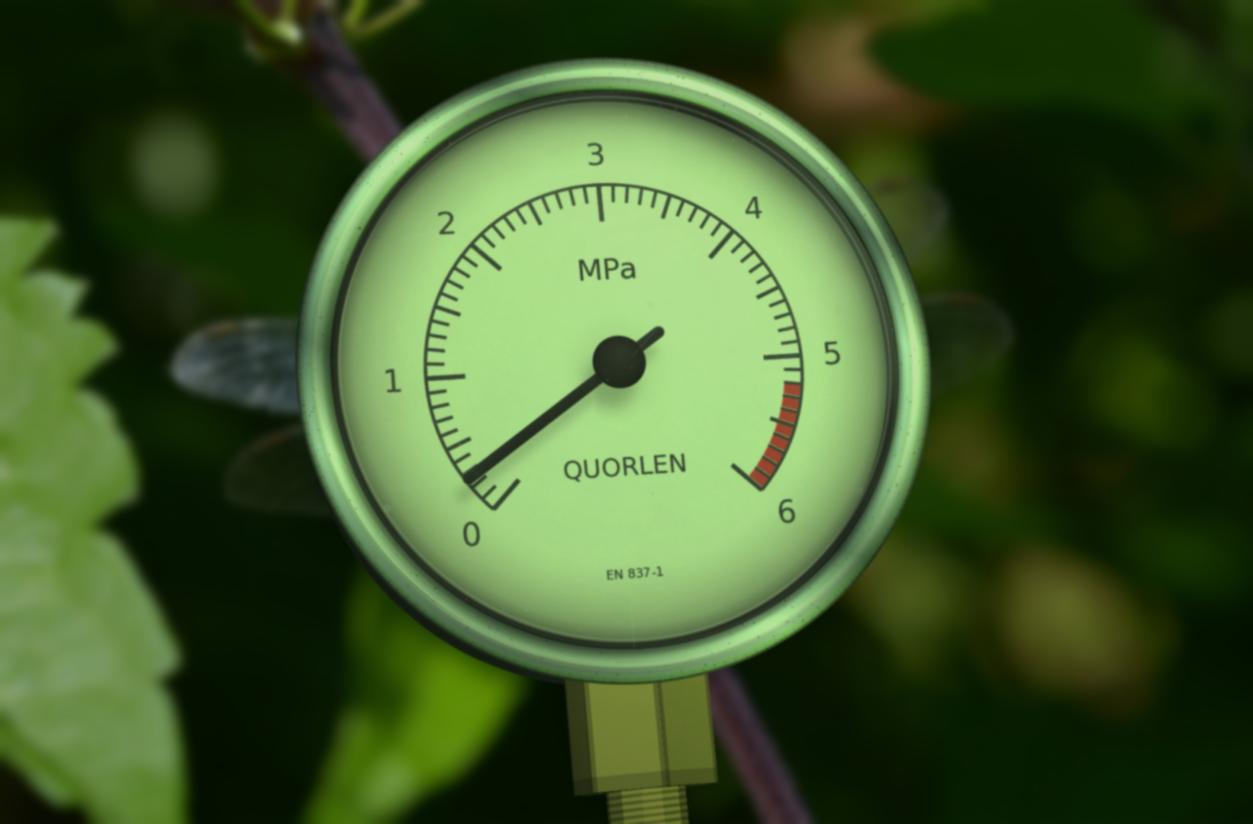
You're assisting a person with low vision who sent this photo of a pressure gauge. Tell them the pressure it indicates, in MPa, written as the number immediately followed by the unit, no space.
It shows 0.25MPa
